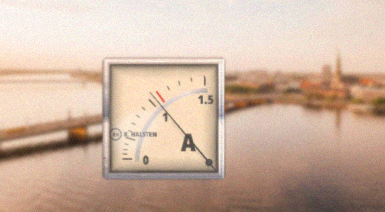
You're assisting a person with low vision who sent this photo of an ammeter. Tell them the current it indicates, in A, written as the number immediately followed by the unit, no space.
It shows 1.05A
